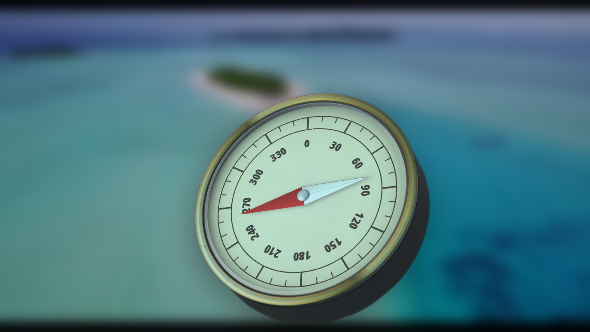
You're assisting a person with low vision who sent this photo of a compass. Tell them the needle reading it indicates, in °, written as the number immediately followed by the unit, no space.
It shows 260°
